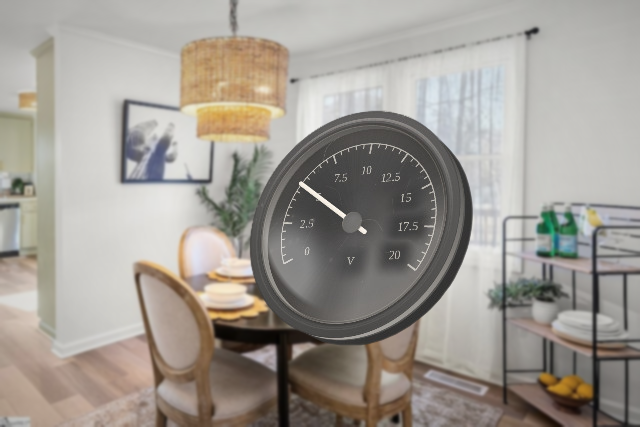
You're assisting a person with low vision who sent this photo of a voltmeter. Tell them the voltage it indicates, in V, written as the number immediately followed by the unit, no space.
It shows 5V
